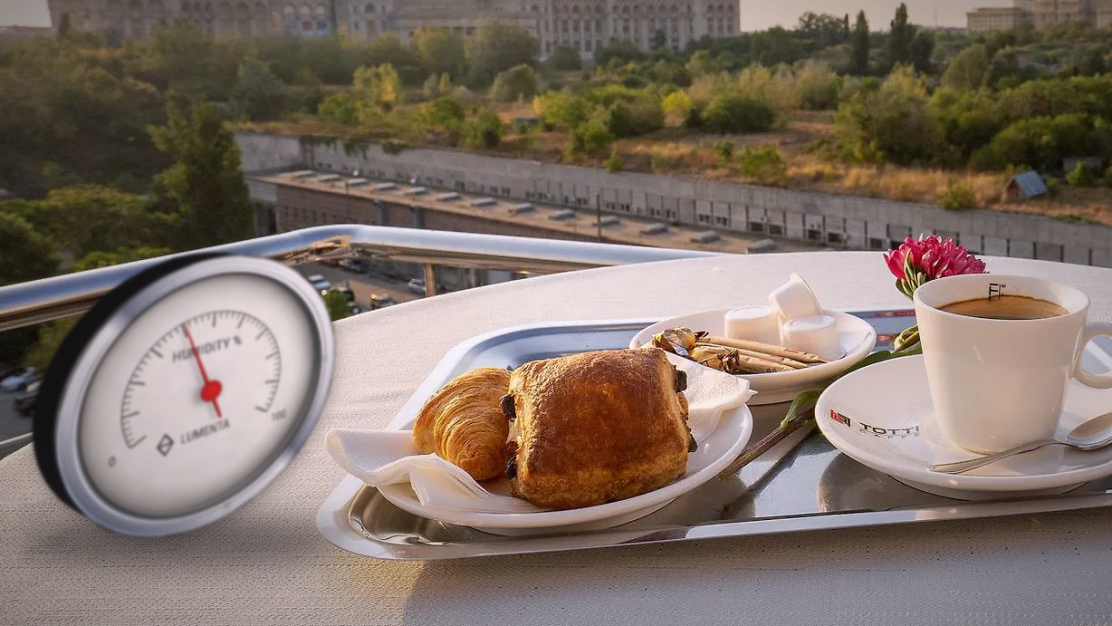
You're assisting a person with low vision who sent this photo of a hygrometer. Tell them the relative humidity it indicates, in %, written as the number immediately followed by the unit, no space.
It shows 40%
